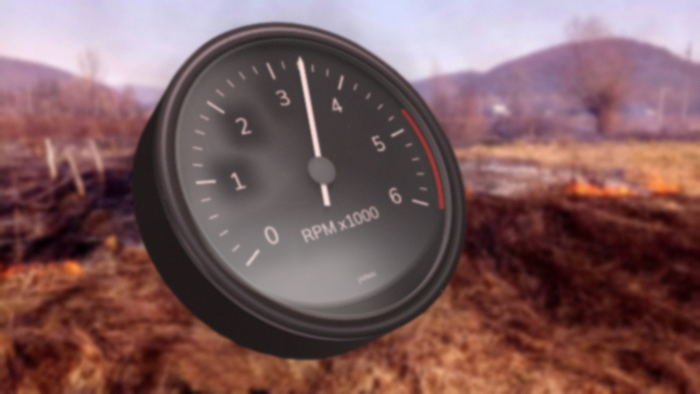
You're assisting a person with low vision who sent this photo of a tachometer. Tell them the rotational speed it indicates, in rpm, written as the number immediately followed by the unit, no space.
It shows 3400rpm
